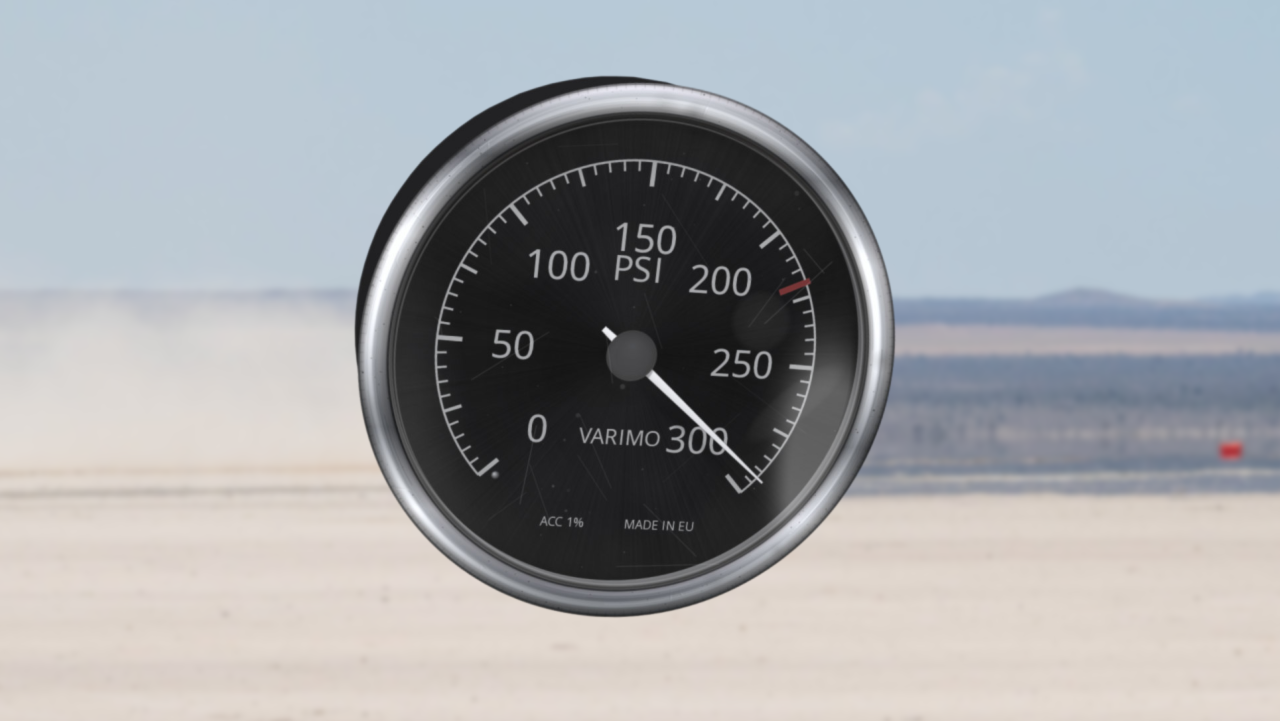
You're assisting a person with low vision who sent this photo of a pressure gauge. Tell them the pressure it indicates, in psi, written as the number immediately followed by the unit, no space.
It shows 292.5psi
